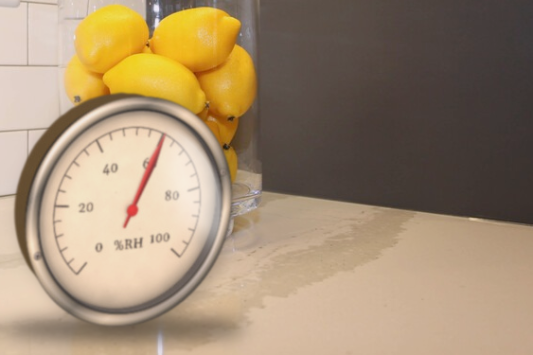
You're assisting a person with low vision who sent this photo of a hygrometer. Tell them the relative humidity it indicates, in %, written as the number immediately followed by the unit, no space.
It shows 60%
